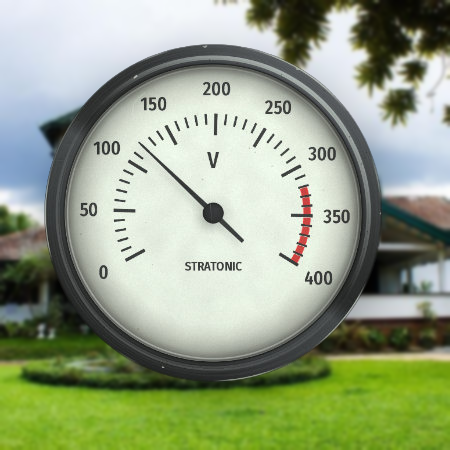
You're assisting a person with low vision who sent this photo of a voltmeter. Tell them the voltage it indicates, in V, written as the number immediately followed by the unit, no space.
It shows 120V
